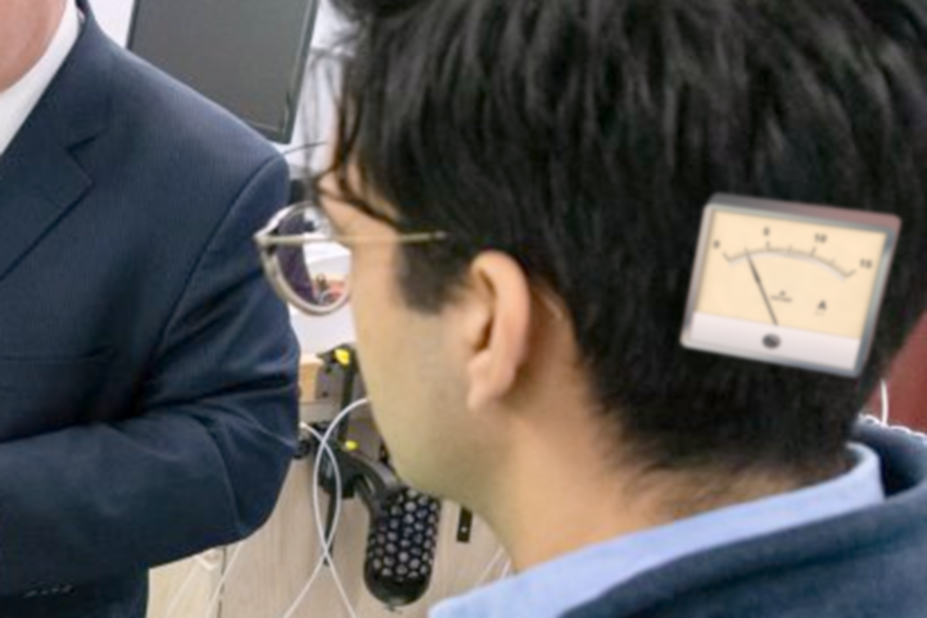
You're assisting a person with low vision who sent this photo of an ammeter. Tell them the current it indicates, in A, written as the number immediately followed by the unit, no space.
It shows 2.5A
